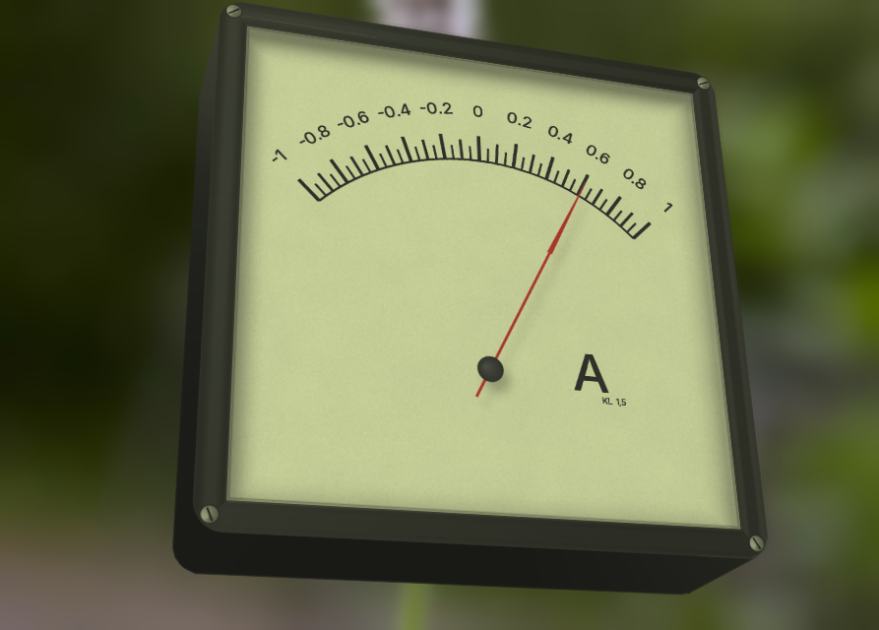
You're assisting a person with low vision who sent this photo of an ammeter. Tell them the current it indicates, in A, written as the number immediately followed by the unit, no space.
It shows 0.6A
